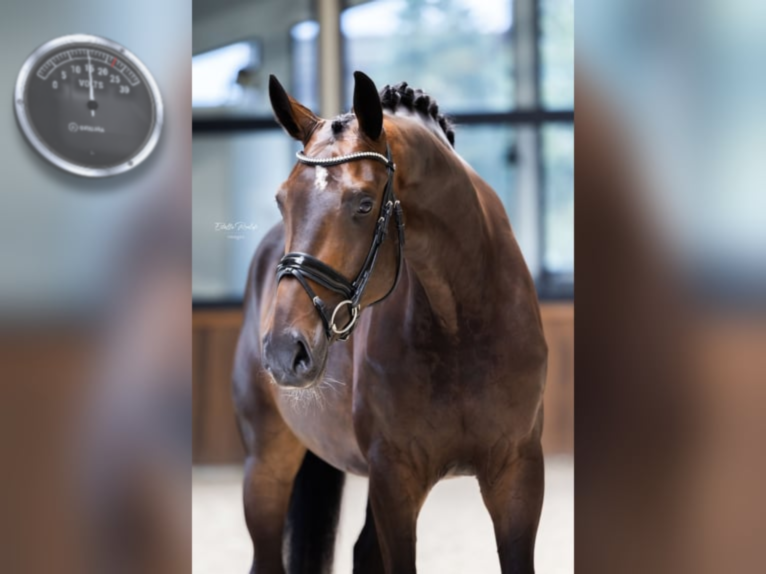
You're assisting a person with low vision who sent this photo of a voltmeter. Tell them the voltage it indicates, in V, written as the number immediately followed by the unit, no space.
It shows 15V
